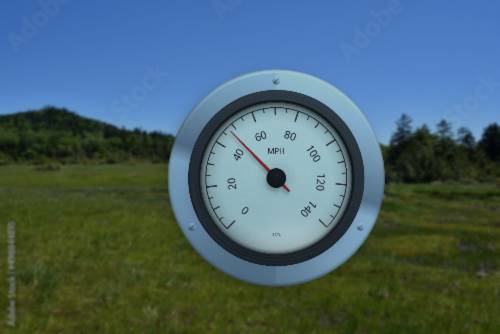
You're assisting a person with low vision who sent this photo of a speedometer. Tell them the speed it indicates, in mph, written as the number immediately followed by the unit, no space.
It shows 47.5mph
